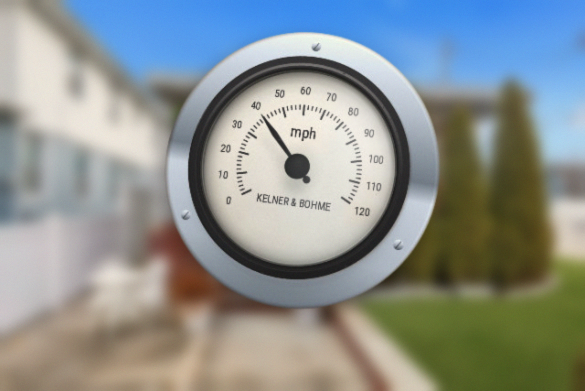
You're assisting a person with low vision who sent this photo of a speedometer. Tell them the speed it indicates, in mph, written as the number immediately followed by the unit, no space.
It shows 40mph
